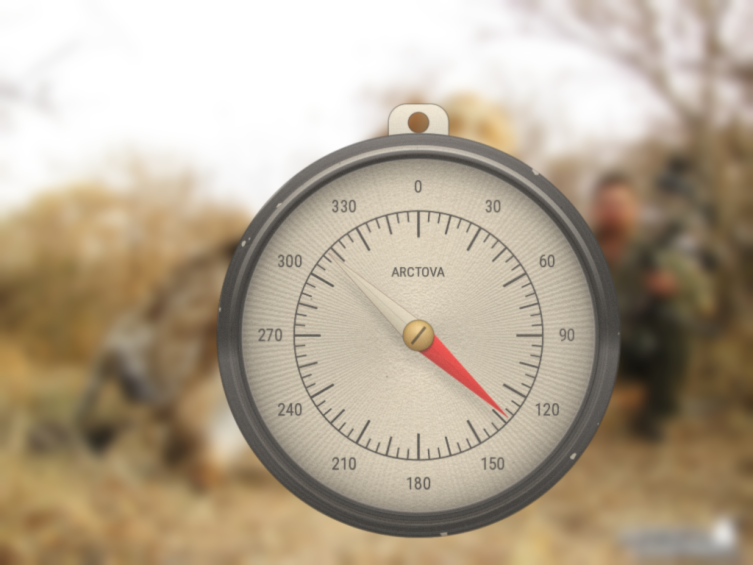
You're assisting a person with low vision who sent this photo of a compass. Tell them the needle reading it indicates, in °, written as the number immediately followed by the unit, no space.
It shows 132.5°
